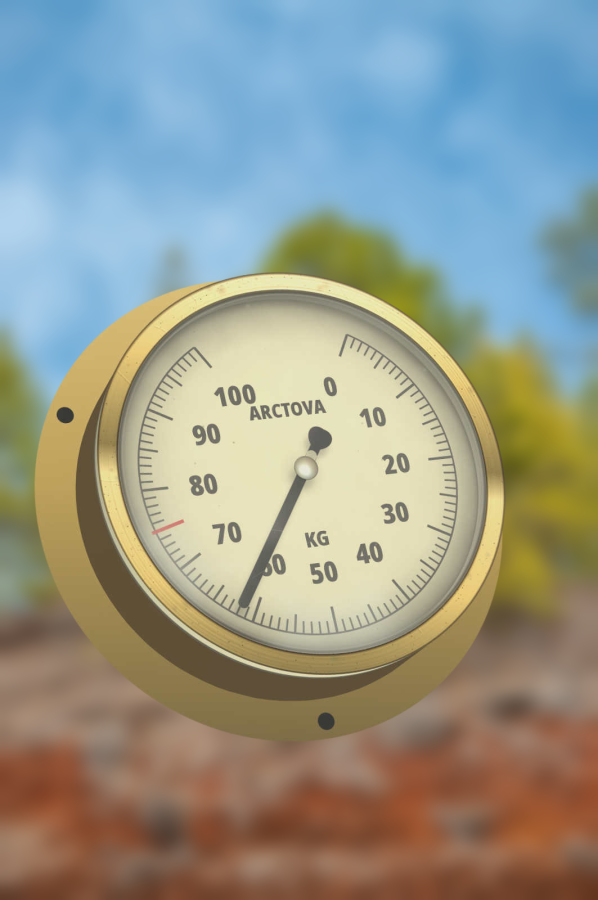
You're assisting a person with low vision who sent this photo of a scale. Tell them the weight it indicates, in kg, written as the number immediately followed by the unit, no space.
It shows 62kg
